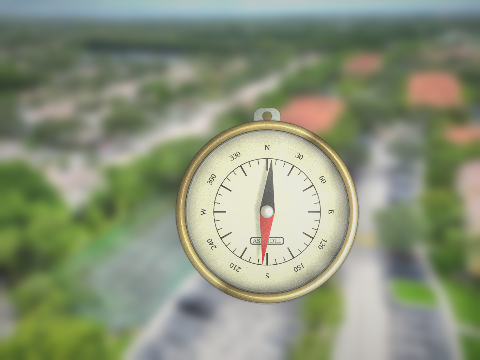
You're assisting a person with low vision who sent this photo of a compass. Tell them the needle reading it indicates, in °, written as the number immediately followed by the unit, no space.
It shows 185°
